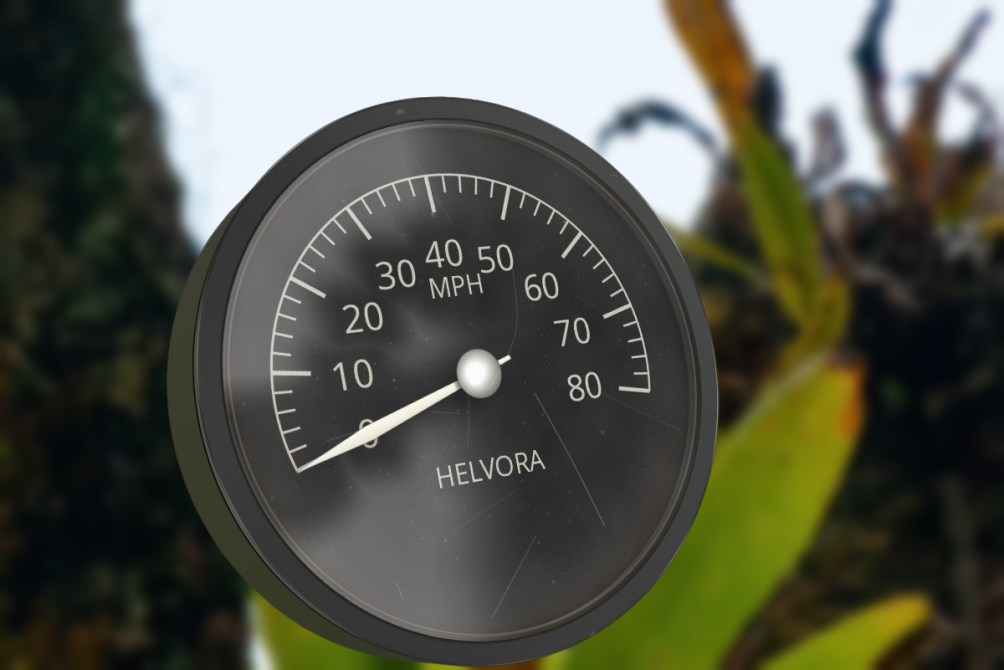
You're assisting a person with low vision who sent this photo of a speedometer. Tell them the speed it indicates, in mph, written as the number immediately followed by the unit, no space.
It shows 0mph
